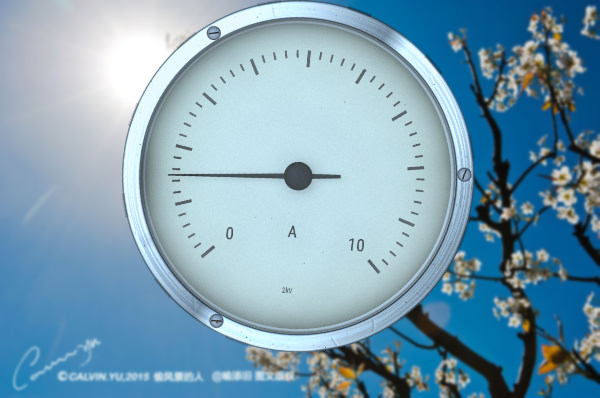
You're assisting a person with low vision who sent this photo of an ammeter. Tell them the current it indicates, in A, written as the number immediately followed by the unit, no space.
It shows 1.5A
